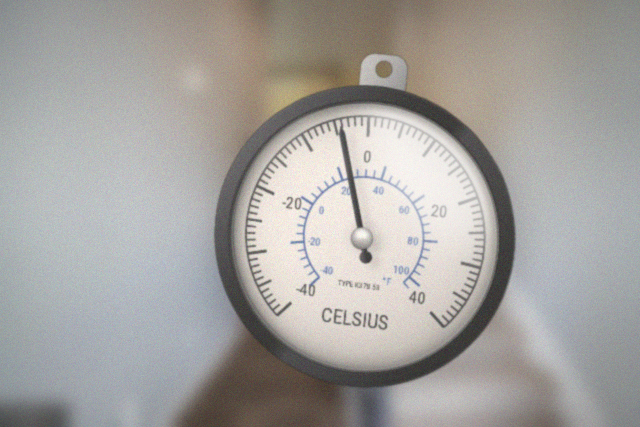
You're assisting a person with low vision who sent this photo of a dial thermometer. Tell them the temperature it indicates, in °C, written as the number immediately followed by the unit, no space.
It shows -4°C
